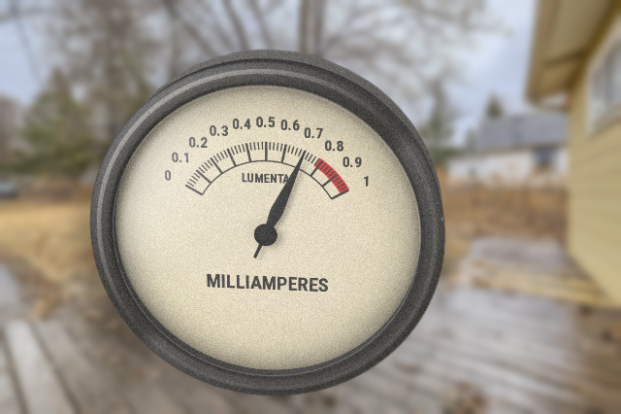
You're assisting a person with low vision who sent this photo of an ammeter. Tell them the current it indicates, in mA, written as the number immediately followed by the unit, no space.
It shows 0.7mA
